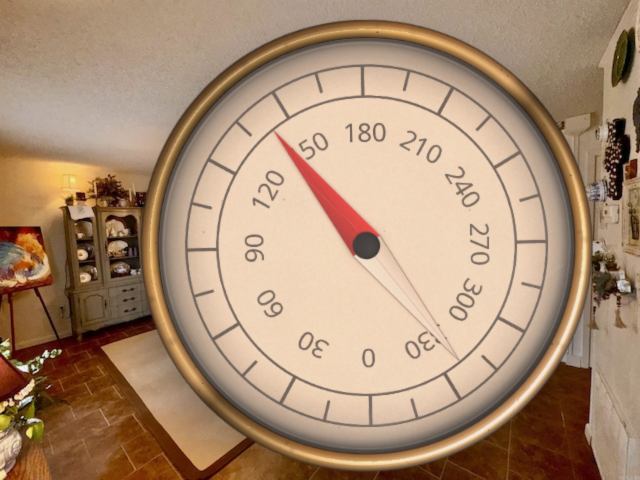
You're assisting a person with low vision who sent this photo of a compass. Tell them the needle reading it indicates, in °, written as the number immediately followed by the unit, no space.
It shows 142.5°
